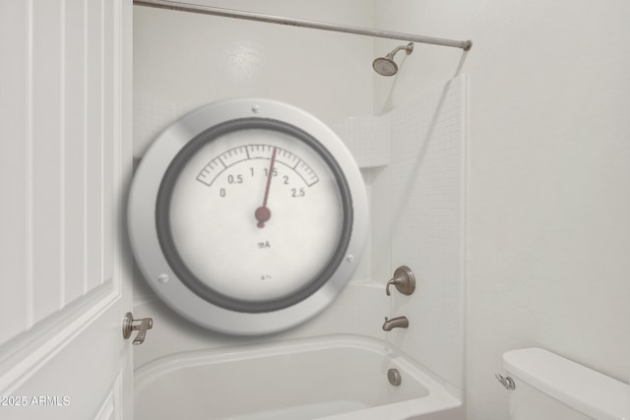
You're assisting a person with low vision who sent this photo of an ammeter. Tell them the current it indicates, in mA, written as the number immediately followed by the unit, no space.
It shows 1.5mA
